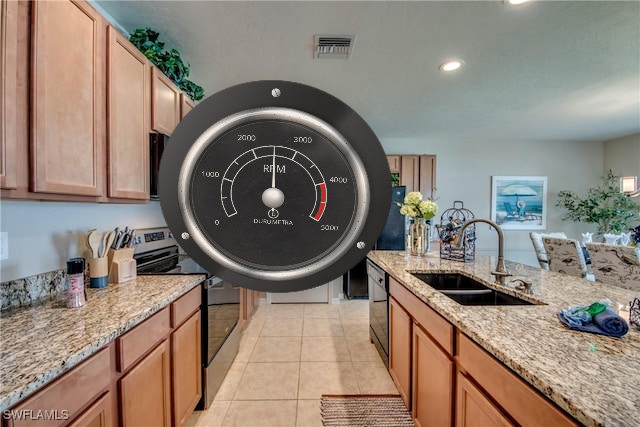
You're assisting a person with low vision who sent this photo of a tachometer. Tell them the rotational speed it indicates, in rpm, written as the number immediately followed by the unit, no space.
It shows 2500rpm
